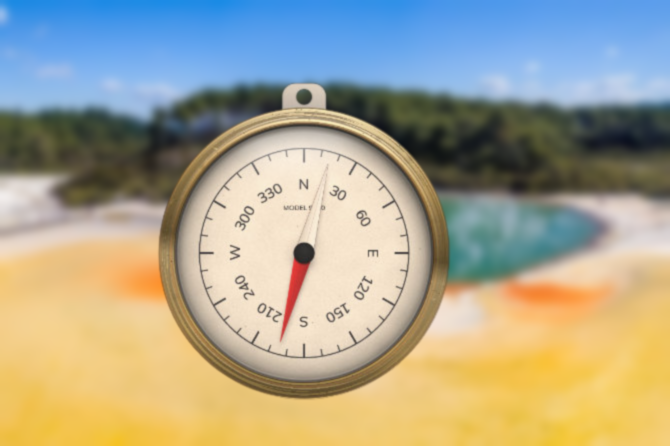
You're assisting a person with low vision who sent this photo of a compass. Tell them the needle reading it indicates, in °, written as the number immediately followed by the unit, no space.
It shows 195°
